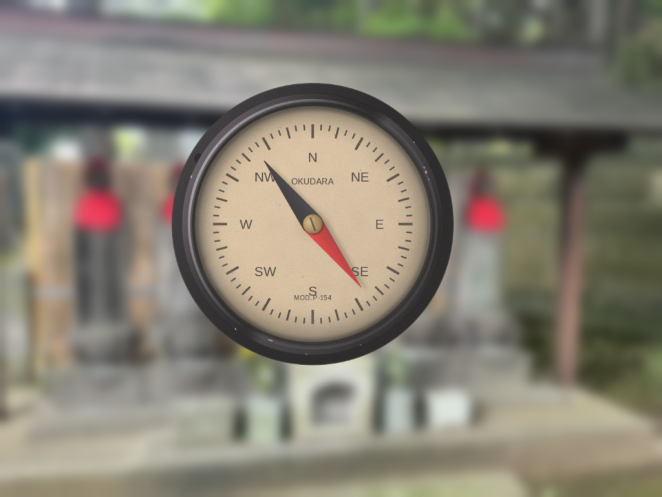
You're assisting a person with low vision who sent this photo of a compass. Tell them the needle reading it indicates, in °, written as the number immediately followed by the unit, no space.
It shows 142.5°
